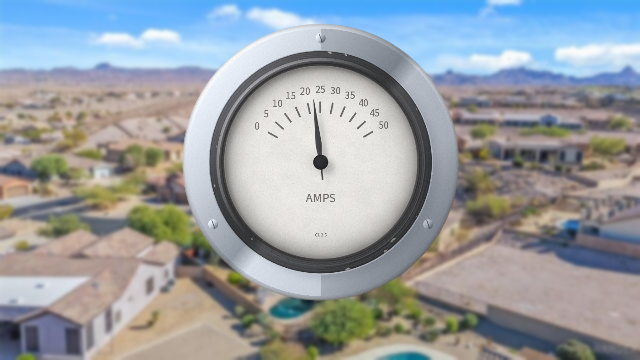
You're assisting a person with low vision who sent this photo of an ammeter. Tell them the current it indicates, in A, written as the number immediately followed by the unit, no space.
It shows 22.5A
